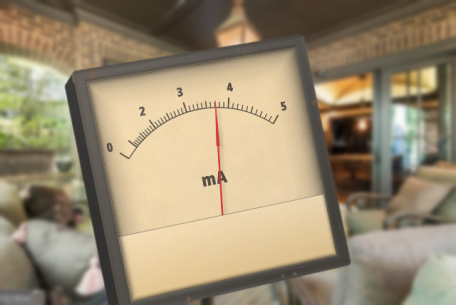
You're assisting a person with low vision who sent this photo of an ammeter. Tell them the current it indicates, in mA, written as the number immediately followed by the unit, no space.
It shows 3.7mA
